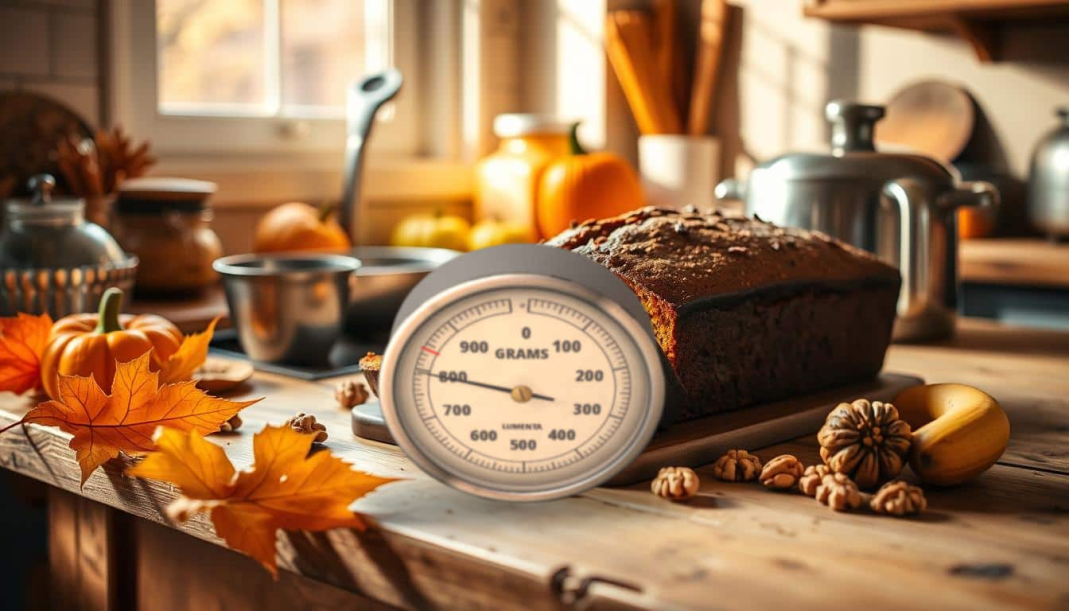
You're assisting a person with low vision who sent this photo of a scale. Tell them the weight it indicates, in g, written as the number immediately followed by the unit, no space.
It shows 800g
